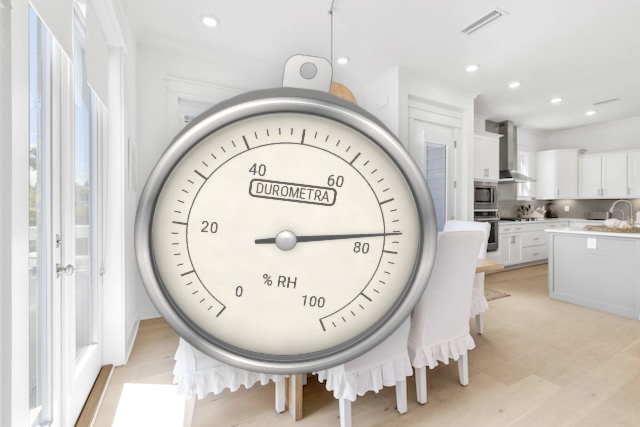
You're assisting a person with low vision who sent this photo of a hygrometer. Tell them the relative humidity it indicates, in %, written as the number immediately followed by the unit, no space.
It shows 76%
